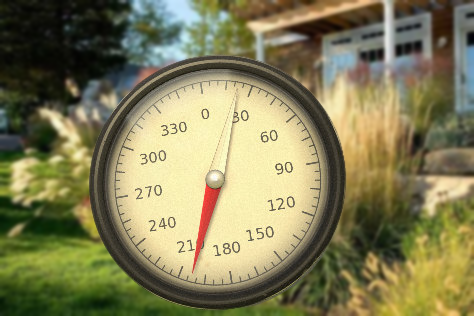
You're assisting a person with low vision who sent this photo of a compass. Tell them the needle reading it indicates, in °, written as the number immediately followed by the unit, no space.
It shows 202.5°
